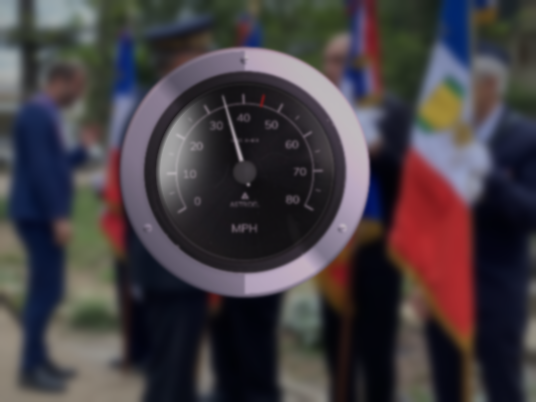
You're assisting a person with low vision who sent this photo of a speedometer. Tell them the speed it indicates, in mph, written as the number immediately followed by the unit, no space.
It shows 35mph
